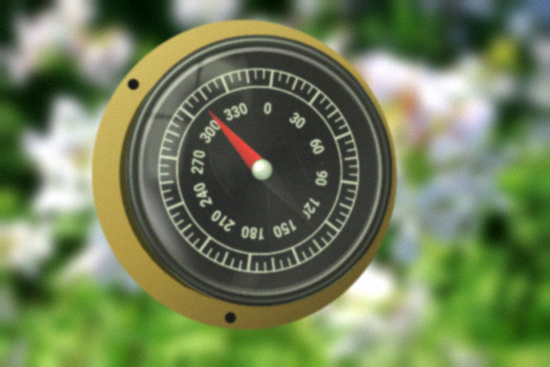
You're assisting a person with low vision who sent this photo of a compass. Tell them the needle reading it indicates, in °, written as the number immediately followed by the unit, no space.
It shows 310°
